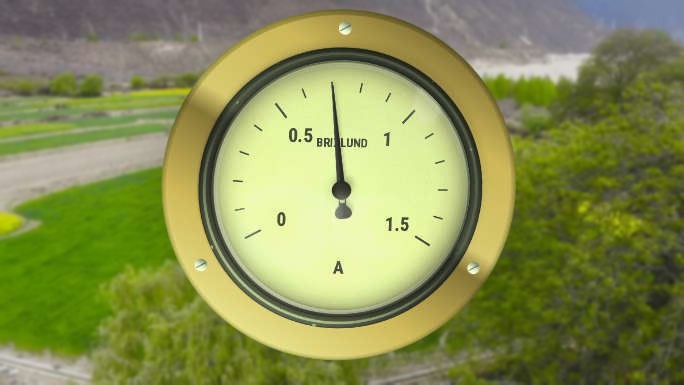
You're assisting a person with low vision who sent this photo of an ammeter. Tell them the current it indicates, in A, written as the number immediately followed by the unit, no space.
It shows 0.7A
